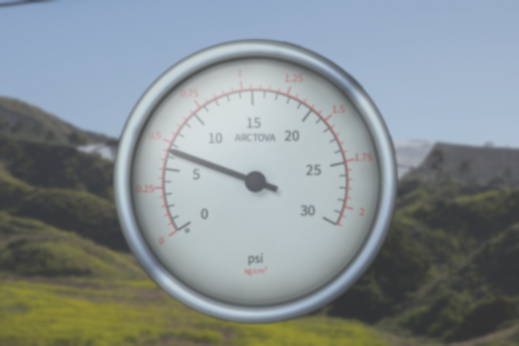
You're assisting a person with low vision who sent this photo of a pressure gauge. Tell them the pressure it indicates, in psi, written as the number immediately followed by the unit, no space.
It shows 6.5psi
